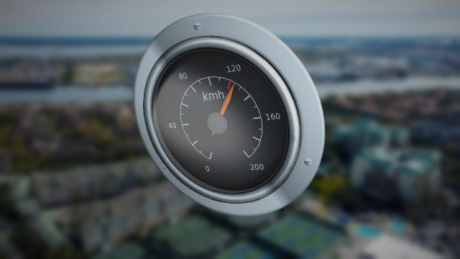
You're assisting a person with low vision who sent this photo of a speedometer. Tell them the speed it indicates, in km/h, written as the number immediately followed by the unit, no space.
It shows 125km/h
